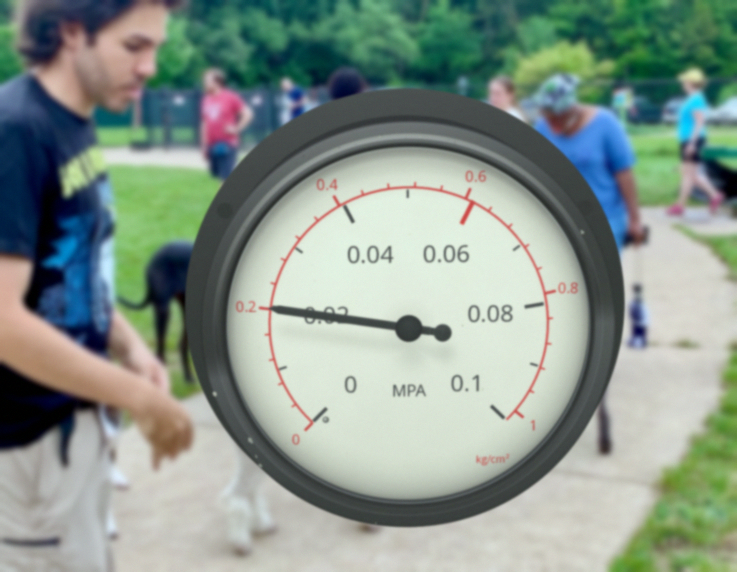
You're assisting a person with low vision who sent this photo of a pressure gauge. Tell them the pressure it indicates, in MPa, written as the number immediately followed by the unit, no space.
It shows 0.02MPa
